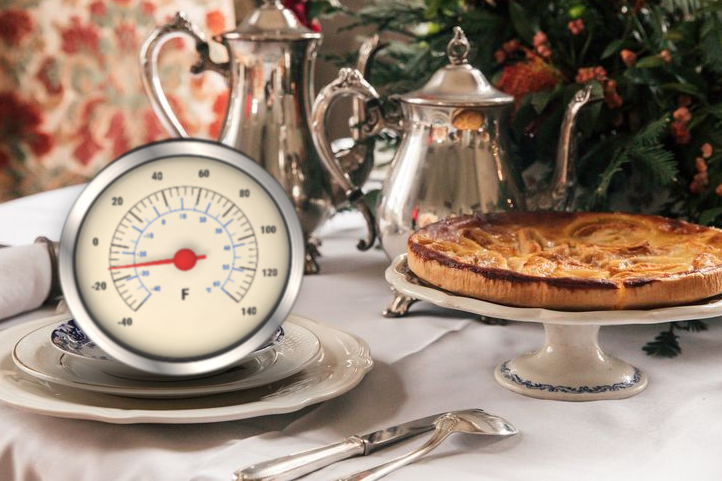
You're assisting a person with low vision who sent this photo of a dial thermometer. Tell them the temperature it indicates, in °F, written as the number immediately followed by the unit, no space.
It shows -12°F
